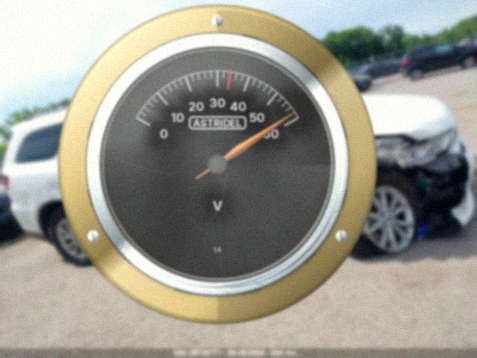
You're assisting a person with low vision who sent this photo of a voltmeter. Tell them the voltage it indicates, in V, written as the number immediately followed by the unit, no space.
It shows 58V
